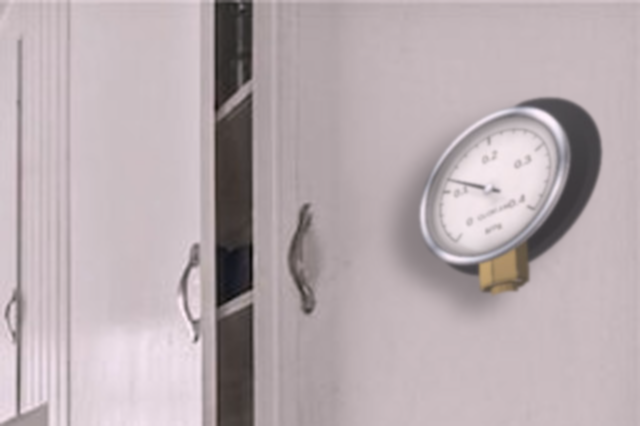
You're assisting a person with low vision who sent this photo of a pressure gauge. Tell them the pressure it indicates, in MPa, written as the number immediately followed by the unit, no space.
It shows 0.12MPa
